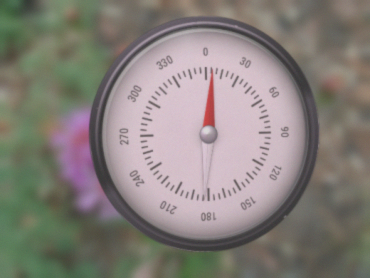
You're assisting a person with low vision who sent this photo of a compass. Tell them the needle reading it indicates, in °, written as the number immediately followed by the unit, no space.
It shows 5°
